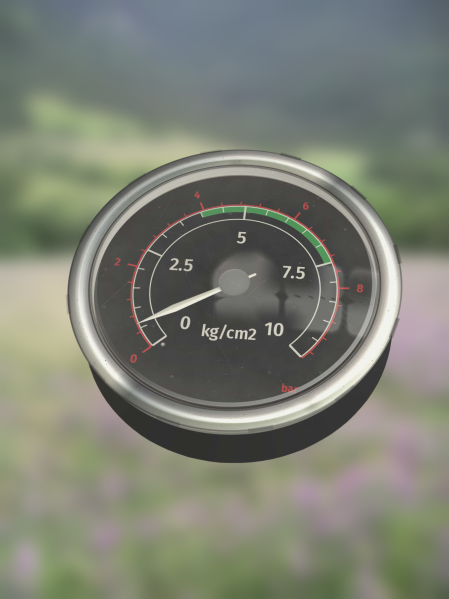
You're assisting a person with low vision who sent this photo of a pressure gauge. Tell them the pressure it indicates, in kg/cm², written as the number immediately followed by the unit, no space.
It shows 0.5kg/cm²
